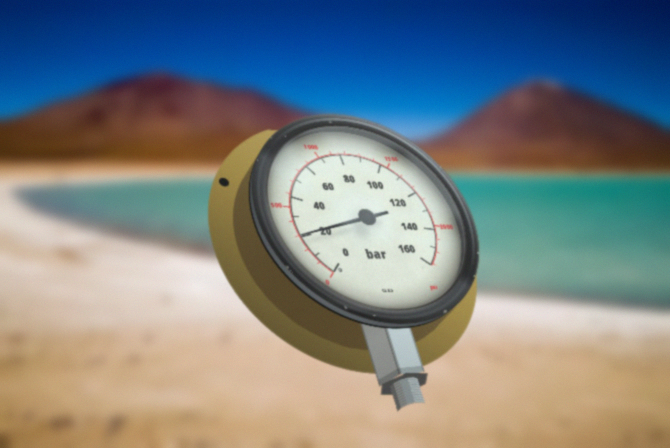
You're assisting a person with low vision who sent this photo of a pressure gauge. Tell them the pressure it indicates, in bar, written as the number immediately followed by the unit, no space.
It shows 20bar
